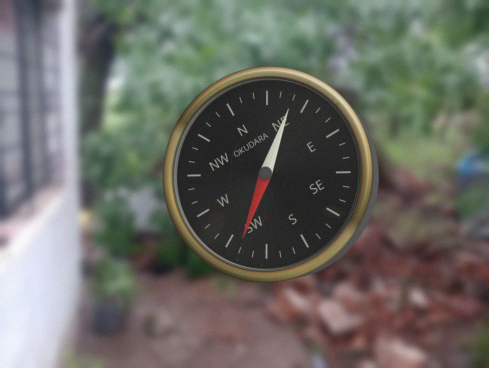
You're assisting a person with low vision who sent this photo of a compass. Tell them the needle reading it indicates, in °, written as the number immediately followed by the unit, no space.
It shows 230°
